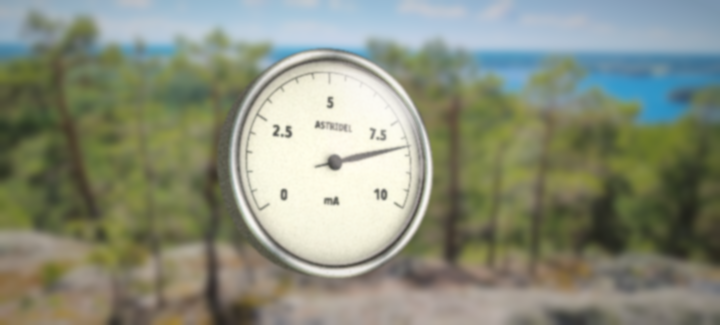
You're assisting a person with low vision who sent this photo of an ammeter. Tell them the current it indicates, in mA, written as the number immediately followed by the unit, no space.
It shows 8.25mA
